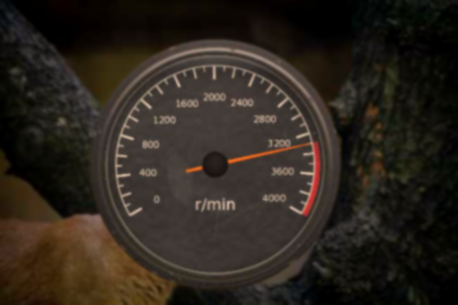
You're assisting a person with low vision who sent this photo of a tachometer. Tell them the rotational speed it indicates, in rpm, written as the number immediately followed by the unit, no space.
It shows 3300rpm
